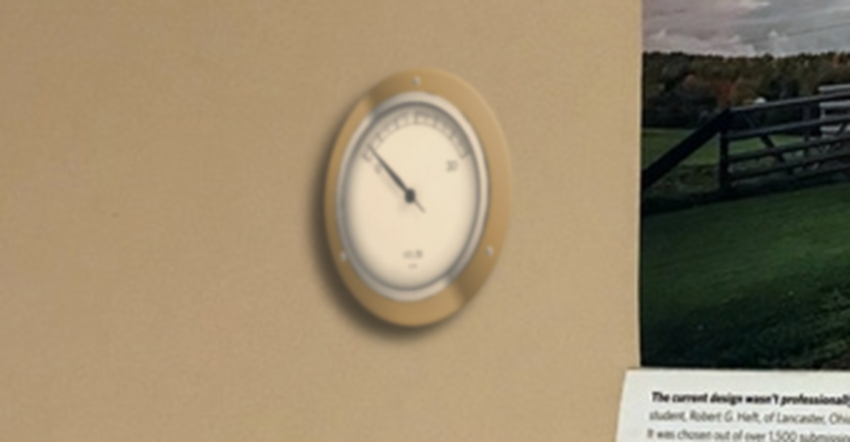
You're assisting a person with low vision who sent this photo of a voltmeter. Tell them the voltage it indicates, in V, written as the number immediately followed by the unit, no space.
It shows 2.5V
